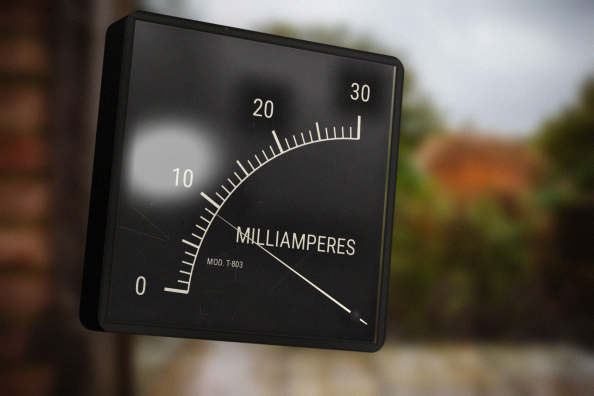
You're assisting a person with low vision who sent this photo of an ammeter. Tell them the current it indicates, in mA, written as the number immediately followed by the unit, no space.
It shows 9mA
